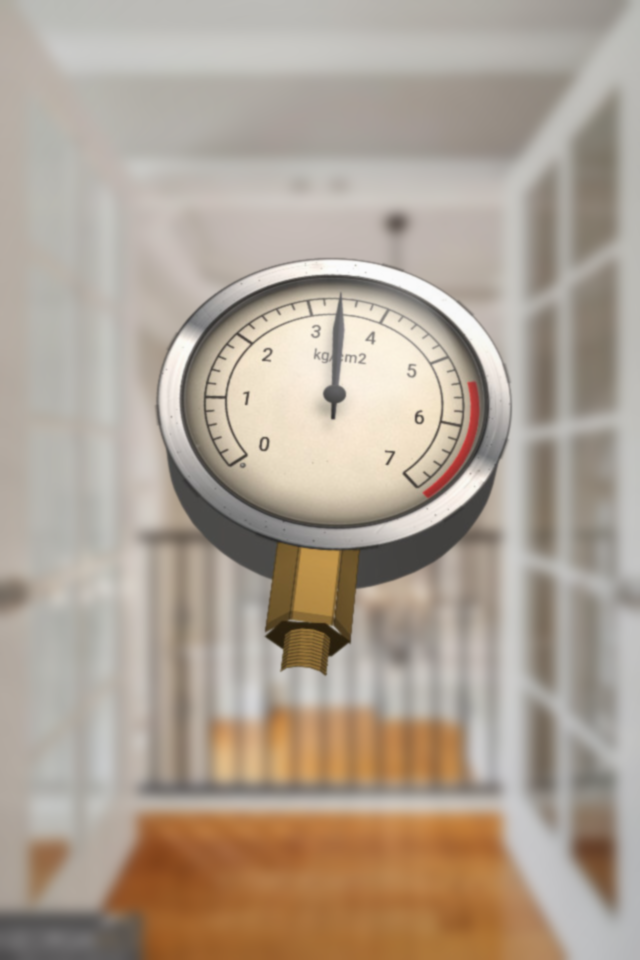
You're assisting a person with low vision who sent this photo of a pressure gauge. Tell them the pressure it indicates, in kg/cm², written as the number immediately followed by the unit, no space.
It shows 3.4kg/cm²
